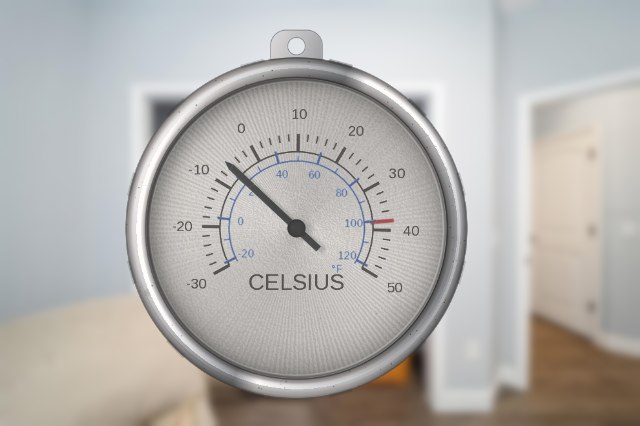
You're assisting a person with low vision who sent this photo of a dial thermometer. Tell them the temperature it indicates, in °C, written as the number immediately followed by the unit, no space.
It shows -6°C
